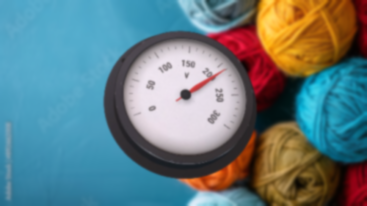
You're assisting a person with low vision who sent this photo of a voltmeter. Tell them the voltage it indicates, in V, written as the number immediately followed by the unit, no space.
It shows 210V
